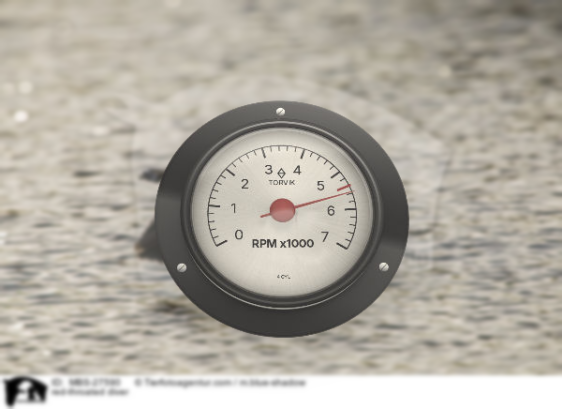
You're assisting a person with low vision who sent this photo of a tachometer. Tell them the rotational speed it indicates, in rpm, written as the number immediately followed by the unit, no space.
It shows 5600rpm
